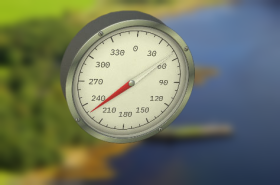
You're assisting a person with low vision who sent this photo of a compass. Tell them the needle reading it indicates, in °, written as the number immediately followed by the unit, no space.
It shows 230°
